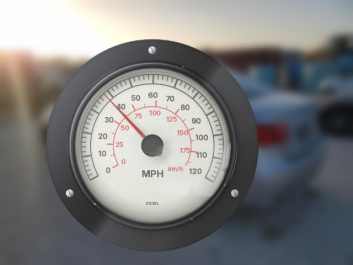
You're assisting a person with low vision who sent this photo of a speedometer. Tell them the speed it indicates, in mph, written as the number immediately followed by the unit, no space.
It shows 38mph
